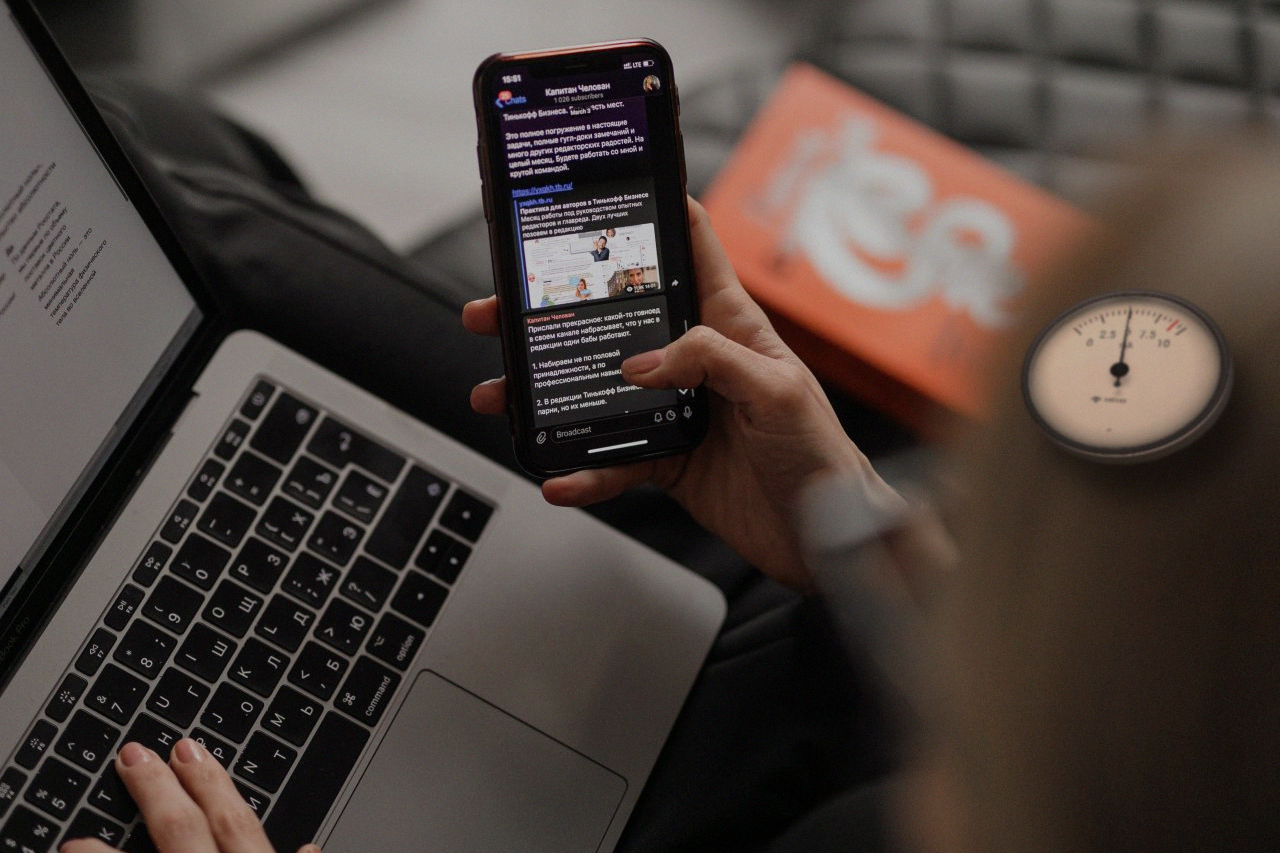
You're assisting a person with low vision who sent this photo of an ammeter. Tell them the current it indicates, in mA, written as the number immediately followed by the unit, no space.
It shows 5mA
